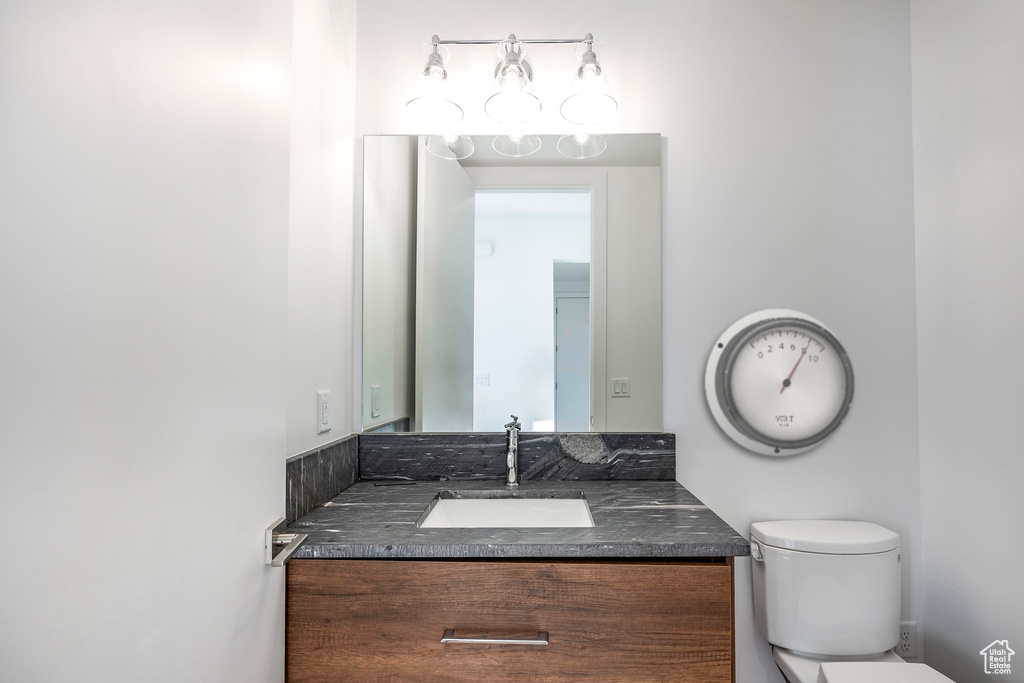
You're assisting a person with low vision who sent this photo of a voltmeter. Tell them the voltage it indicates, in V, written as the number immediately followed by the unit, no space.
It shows 8V
